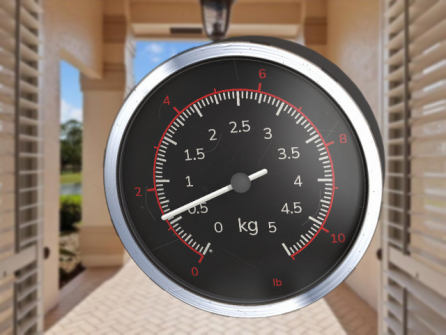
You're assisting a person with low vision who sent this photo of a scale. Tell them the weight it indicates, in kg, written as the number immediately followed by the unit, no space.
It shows 0.6kg
